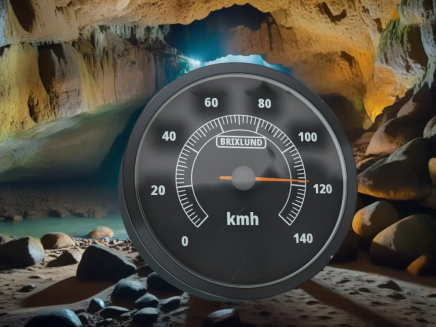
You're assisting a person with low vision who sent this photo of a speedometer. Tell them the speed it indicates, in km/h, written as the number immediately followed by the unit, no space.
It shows 118km/h
